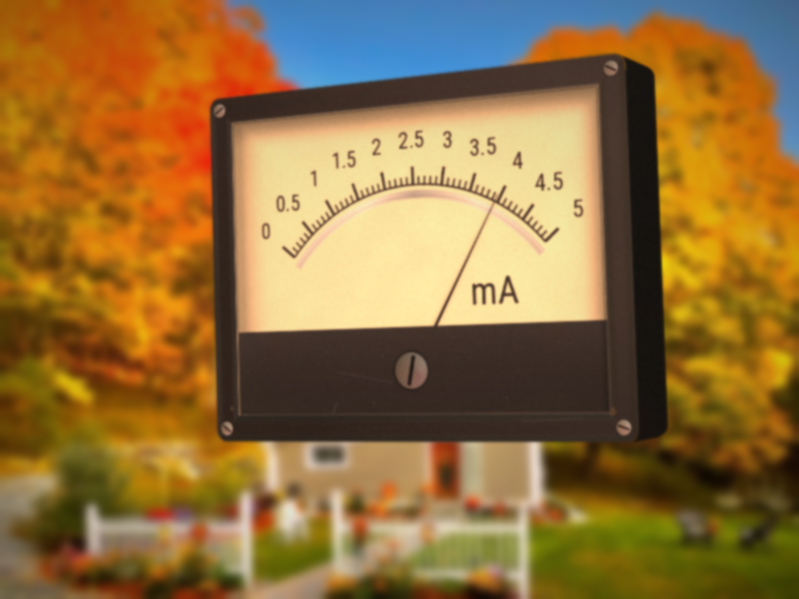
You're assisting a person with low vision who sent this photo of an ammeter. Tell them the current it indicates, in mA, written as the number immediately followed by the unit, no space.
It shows 4mA
